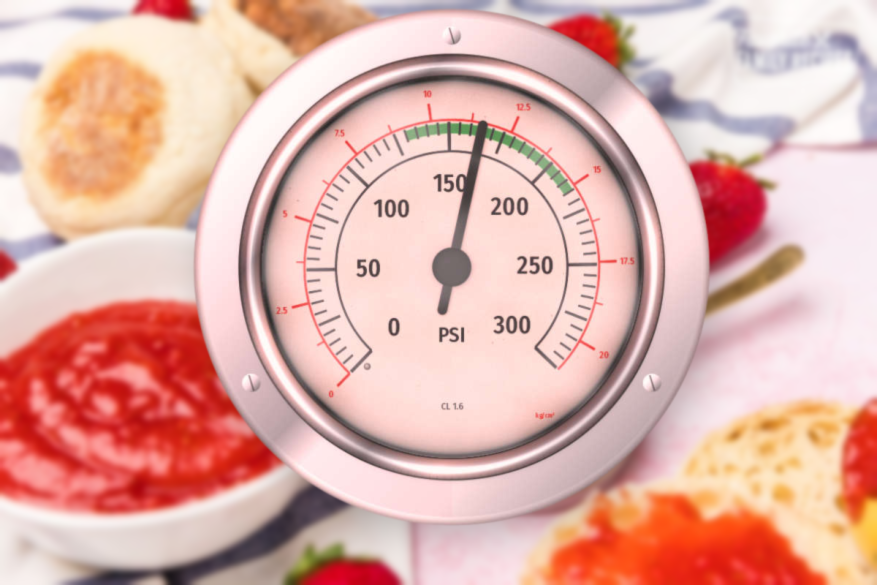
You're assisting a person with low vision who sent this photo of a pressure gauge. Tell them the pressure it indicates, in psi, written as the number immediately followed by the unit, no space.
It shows 165psi
